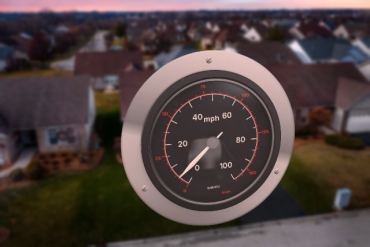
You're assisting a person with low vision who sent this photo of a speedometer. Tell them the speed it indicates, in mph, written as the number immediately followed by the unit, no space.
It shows 5mph
